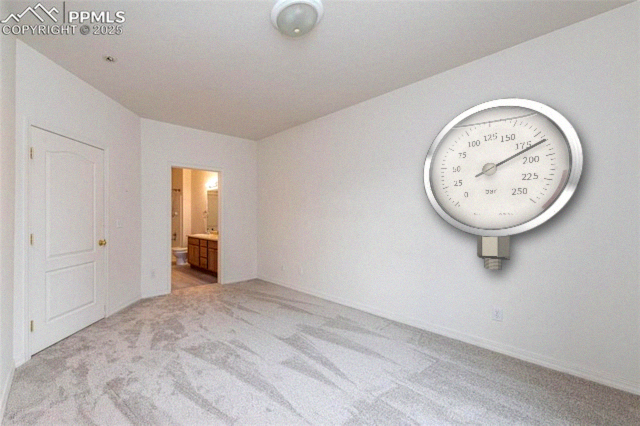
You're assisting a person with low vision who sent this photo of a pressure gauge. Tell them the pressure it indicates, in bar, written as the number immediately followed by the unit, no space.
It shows 185bar
